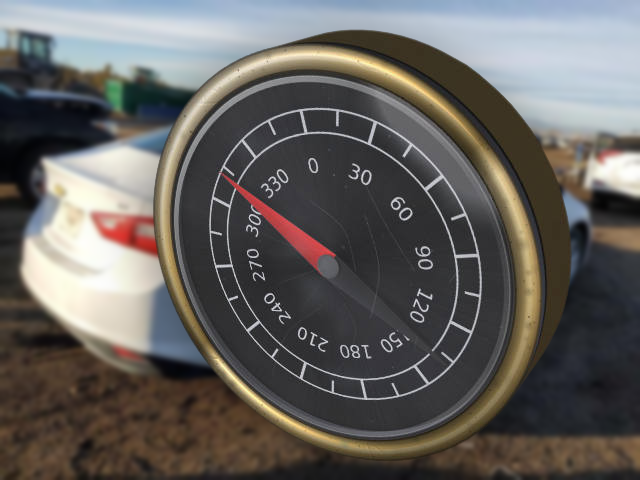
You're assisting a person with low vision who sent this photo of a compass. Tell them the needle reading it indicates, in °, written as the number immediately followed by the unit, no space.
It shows 315°
